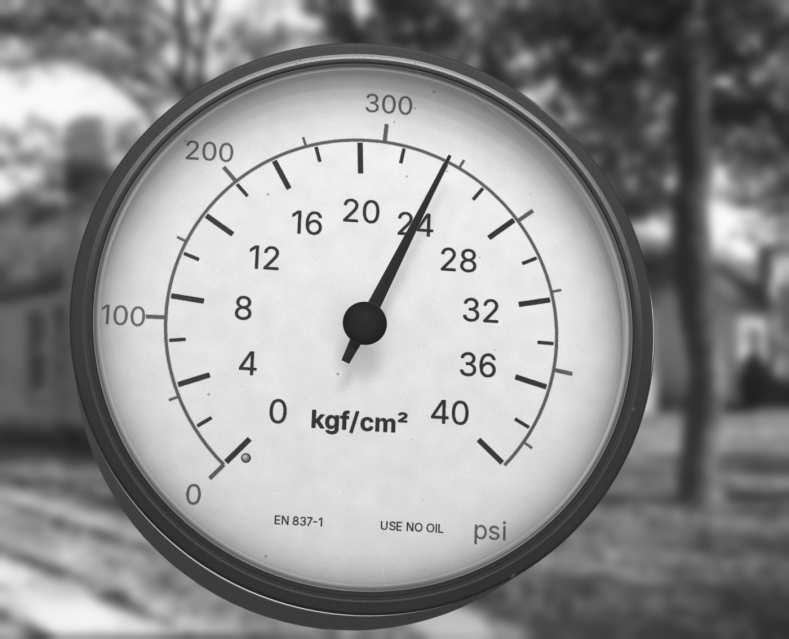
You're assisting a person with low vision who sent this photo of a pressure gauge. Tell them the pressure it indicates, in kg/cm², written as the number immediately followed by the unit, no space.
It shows 24kg/cm²
